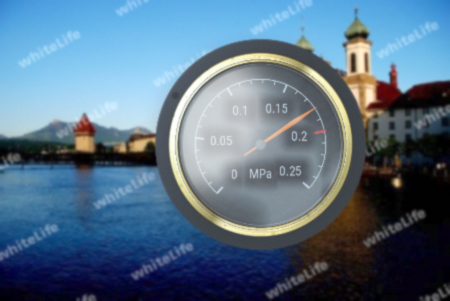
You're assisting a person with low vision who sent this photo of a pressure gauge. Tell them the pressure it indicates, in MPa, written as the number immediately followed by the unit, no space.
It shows 0.18MPa
